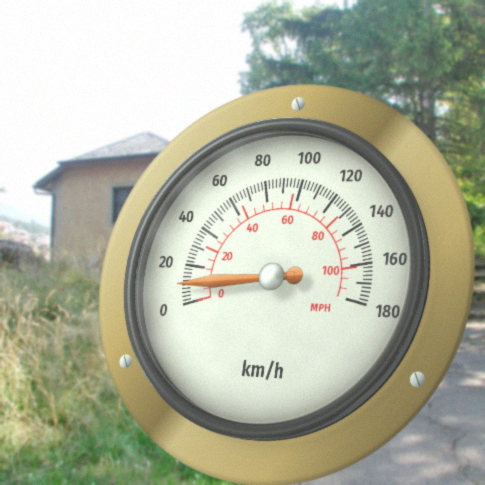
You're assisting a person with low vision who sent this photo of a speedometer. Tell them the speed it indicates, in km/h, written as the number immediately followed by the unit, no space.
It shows 10km/h
